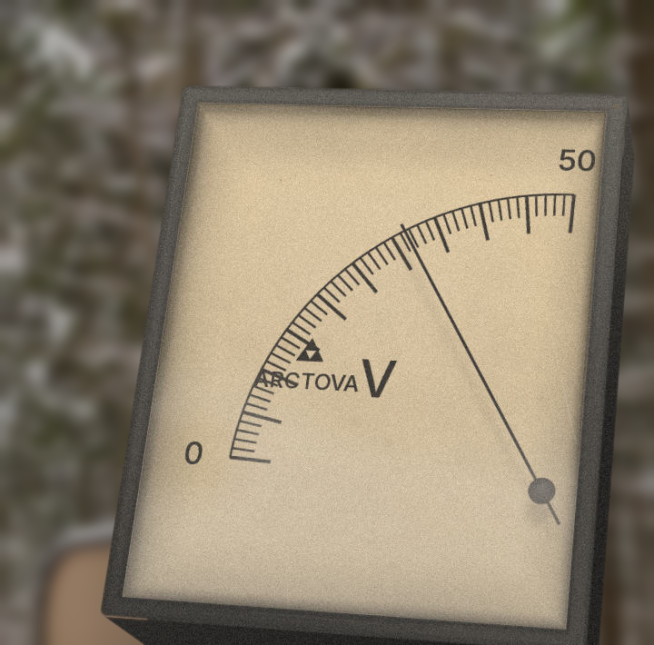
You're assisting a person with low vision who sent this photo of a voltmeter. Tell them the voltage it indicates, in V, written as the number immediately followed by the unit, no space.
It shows 31.5V
